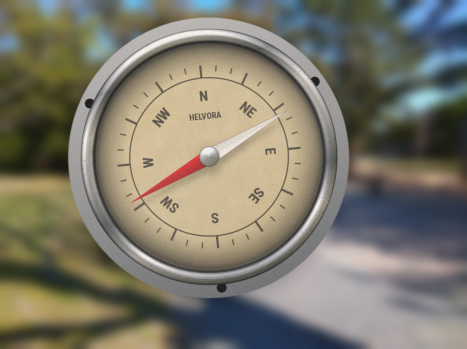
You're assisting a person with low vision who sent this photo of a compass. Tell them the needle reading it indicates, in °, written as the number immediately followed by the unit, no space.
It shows 245°
